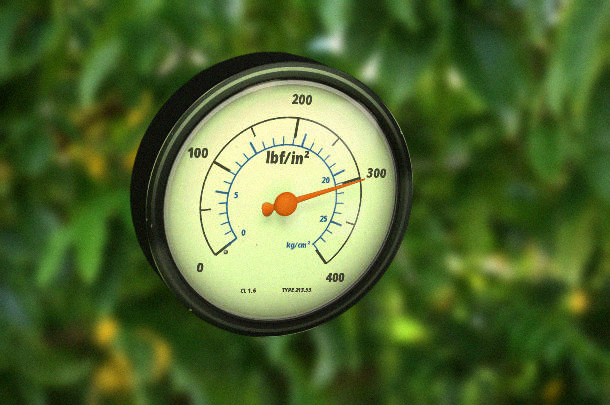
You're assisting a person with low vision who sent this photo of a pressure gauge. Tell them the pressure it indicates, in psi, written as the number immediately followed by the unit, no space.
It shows 300psi
